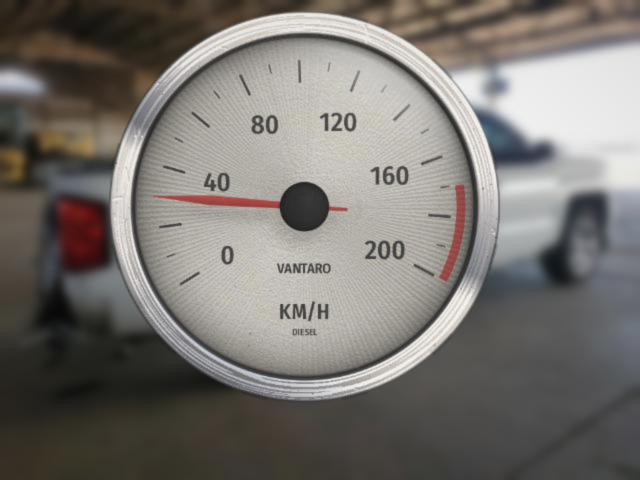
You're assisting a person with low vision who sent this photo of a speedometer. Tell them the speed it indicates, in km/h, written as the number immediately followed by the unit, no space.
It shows 30km/h
